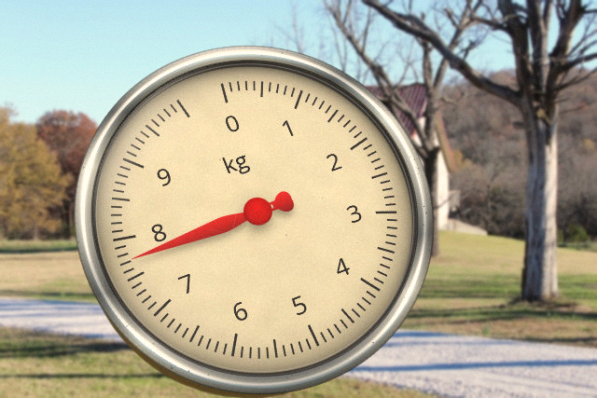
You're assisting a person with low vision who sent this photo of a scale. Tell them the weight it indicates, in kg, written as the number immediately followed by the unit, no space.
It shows 7.7kg
